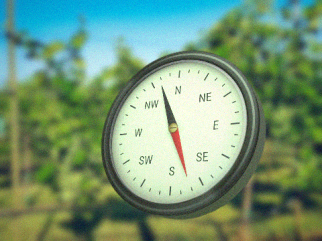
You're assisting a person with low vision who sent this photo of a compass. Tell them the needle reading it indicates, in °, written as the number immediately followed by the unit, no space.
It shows 160°
